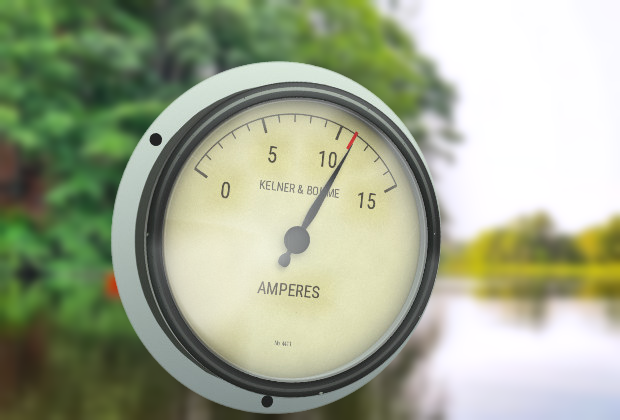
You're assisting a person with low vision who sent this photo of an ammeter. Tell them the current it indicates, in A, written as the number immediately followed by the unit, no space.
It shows 11A
